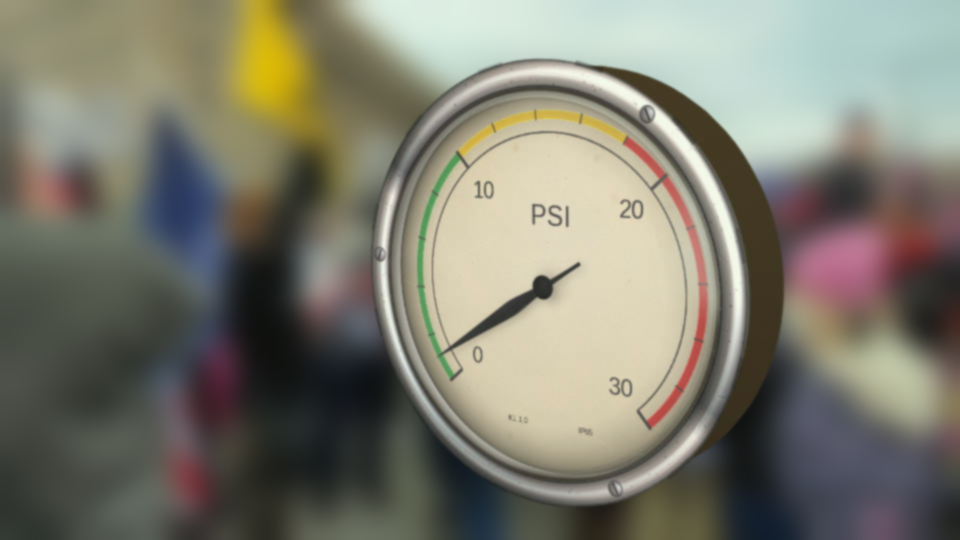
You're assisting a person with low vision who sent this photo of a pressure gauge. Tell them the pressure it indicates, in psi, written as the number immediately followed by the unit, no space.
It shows 1psi
